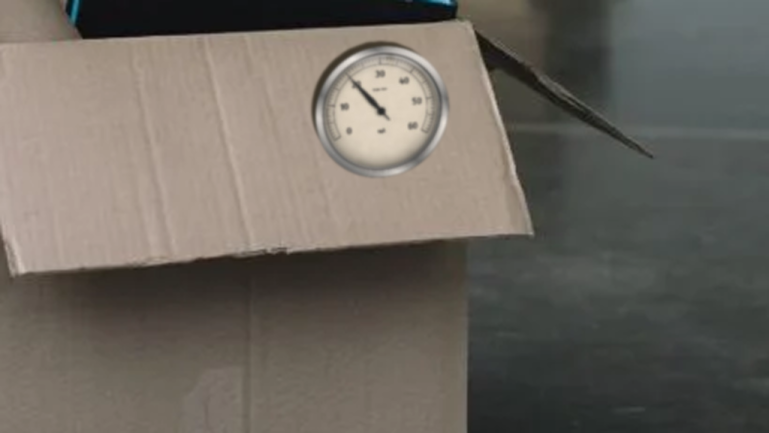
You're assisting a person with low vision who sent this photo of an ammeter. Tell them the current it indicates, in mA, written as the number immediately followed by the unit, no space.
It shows 20mA
